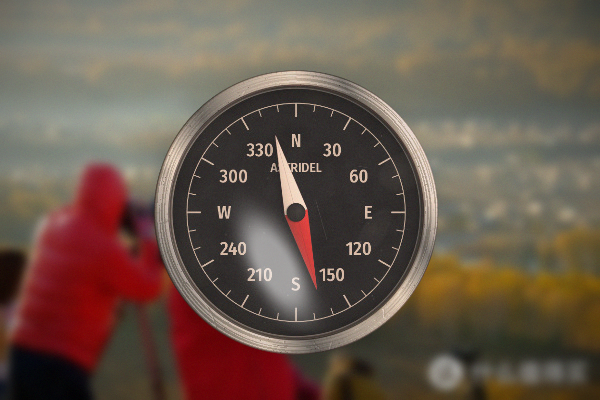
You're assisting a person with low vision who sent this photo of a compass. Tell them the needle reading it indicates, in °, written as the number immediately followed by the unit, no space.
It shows 165°
